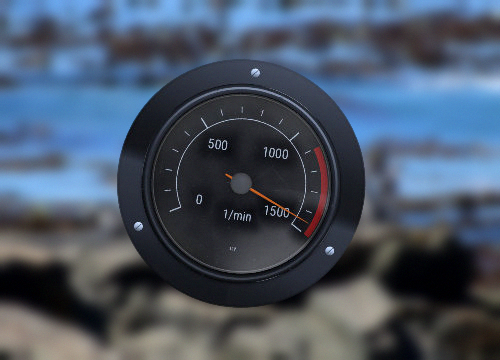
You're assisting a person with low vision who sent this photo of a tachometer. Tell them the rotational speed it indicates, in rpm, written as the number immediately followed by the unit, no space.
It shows 1450rpm
